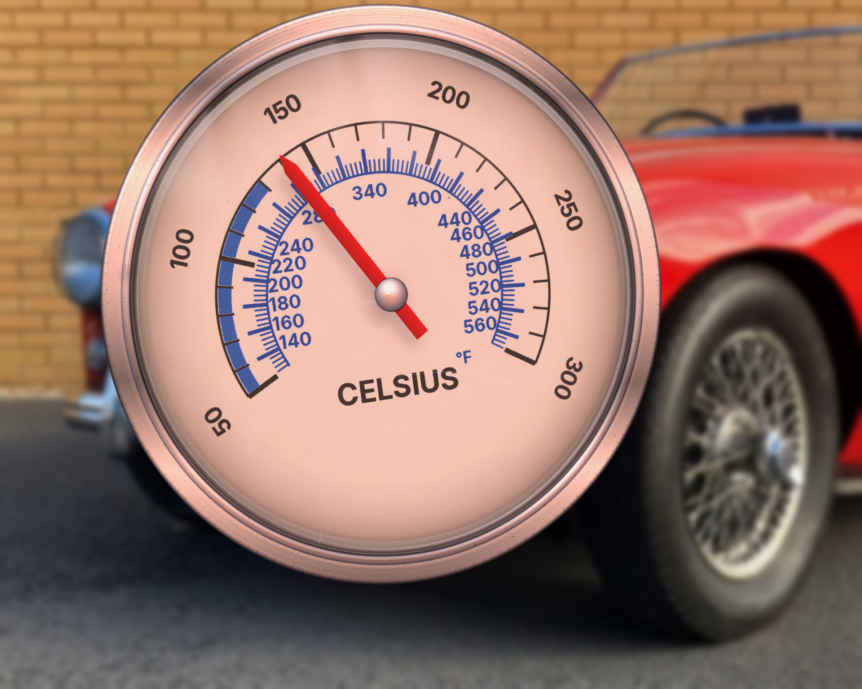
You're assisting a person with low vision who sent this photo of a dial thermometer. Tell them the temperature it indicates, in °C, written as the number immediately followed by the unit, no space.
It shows 140°C
